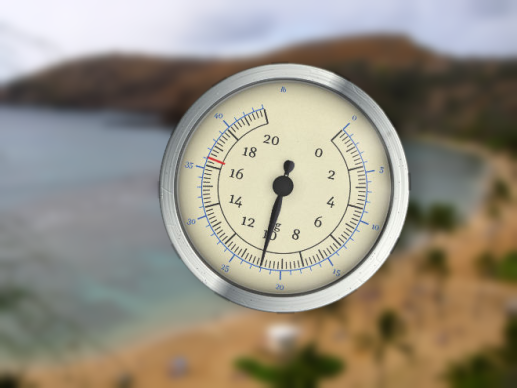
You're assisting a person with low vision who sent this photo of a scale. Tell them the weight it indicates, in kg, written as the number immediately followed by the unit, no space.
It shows 10kg
